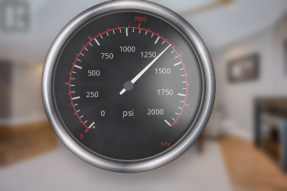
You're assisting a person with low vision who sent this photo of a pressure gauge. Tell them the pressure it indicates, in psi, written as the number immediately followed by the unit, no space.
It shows 1350psi
